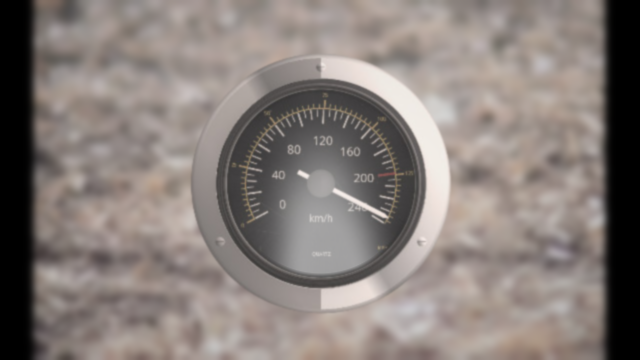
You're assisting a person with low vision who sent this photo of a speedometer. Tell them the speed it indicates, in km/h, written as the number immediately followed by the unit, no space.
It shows 235km/h
